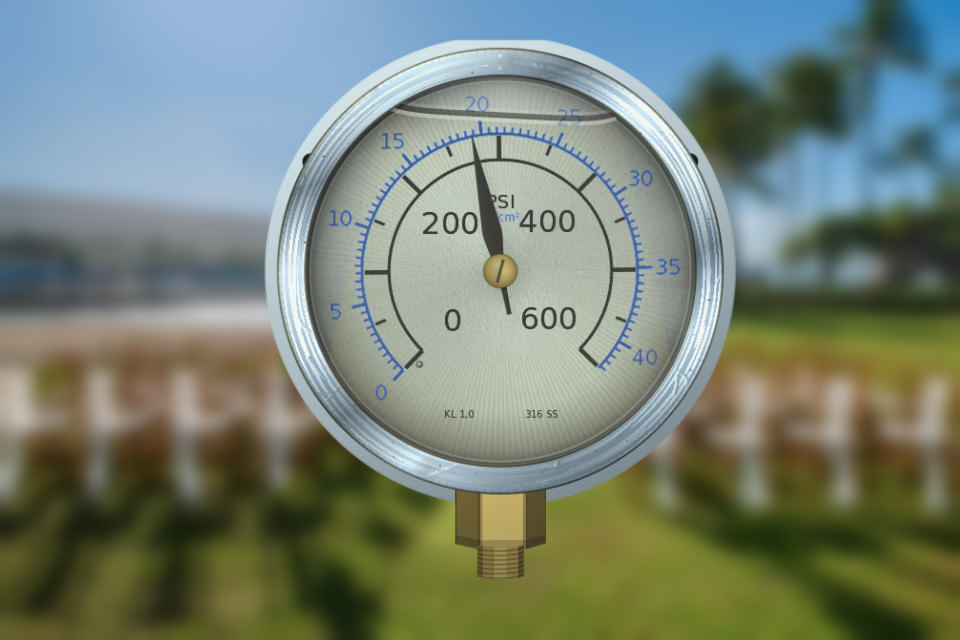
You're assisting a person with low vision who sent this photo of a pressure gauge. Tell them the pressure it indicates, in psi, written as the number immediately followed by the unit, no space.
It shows 275psi
